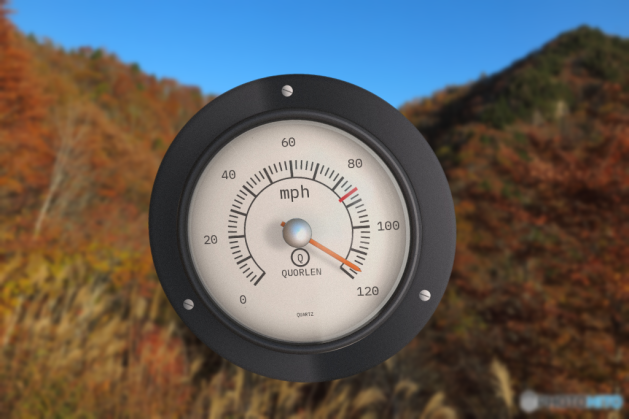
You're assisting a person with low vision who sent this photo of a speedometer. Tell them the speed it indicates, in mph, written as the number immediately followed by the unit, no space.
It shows 116mph
